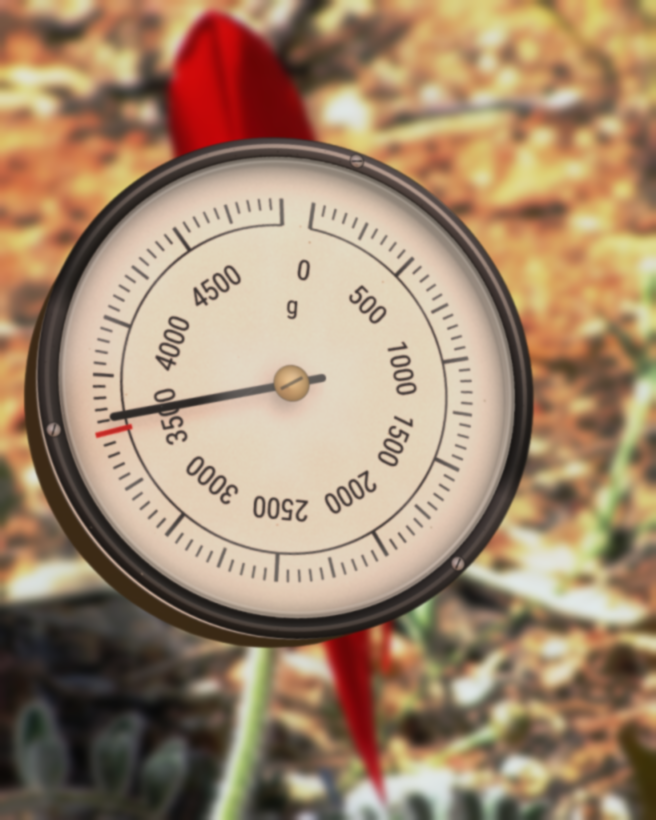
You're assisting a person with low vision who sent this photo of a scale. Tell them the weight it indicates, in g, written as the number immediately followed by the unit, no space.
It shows 3550g
